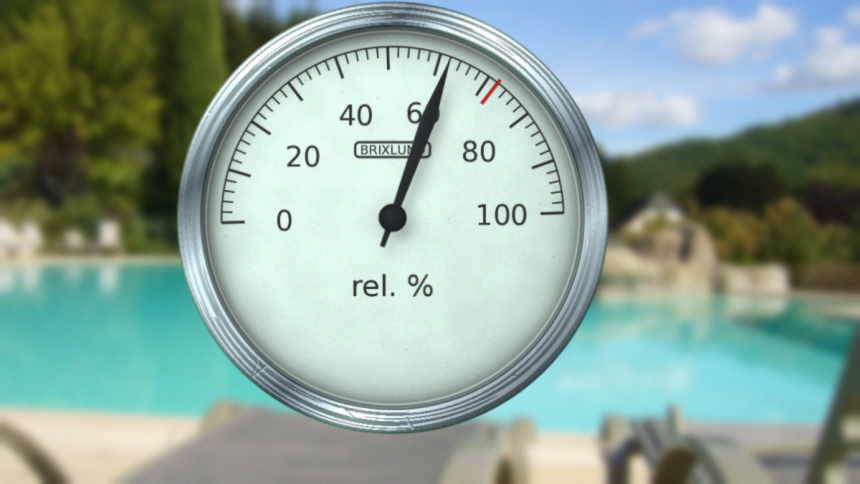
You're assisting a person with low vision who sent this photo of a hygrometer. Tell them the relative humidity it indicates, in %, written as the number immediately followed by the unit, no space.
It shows 62%
